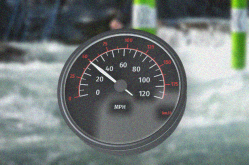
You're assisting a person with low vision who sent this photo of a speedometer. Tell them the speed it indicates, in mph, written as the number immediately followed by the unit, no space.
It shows 30mph
